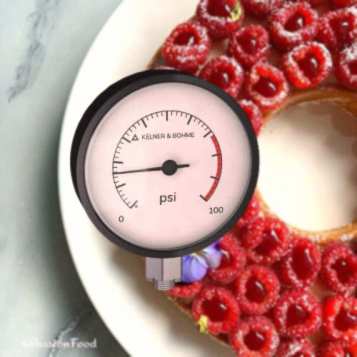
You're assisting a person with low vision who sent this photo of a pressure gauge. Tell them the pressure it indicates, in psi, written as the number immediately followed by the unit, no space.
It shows 16psi
